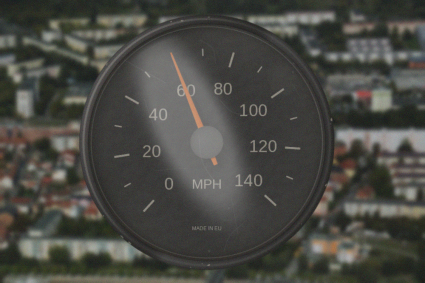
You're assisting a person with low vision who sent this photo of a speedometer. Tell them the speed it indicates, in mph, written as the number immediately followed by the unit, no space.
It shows 60mph
